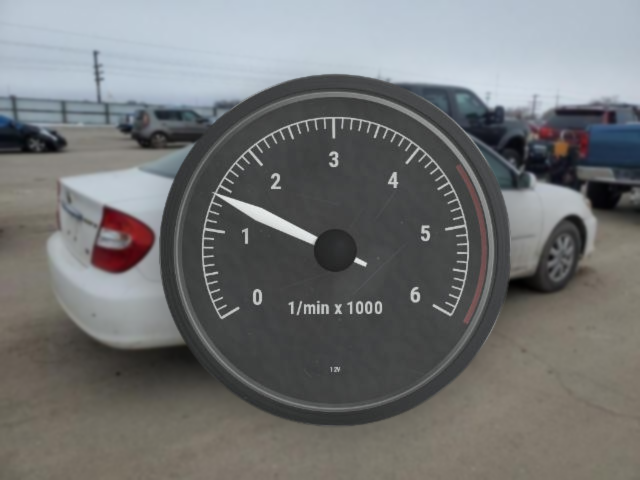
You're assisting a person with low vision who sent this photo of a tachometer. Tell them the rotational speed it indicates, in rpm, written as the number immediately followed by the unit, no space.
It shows 1400rpm
